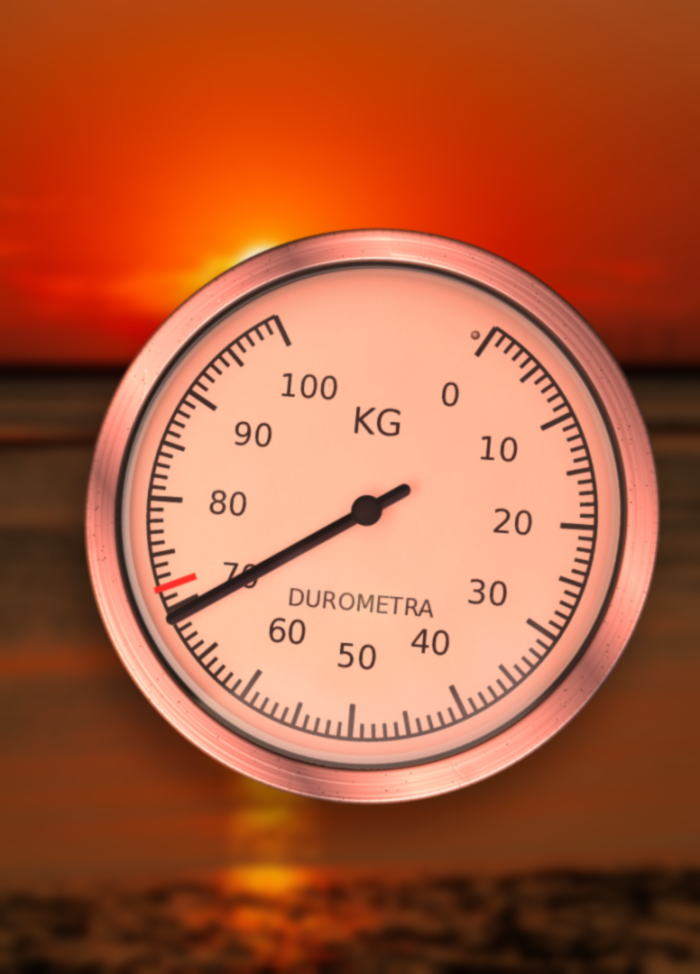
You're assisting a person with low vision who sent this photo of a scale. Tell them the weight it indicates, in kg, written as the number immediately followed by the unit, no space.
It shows 69kg
